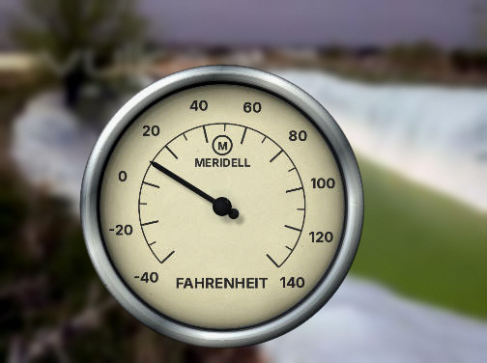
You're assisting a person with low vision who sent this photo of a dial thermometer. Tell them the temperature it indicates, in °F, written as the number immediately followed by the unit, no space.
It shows 10°F
